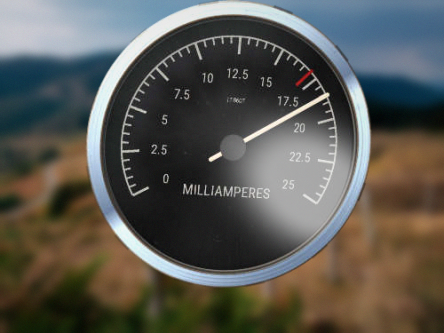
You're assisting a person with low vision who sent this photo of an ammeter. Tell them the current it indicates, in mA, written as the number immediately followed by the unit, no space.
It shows 18.5mA
